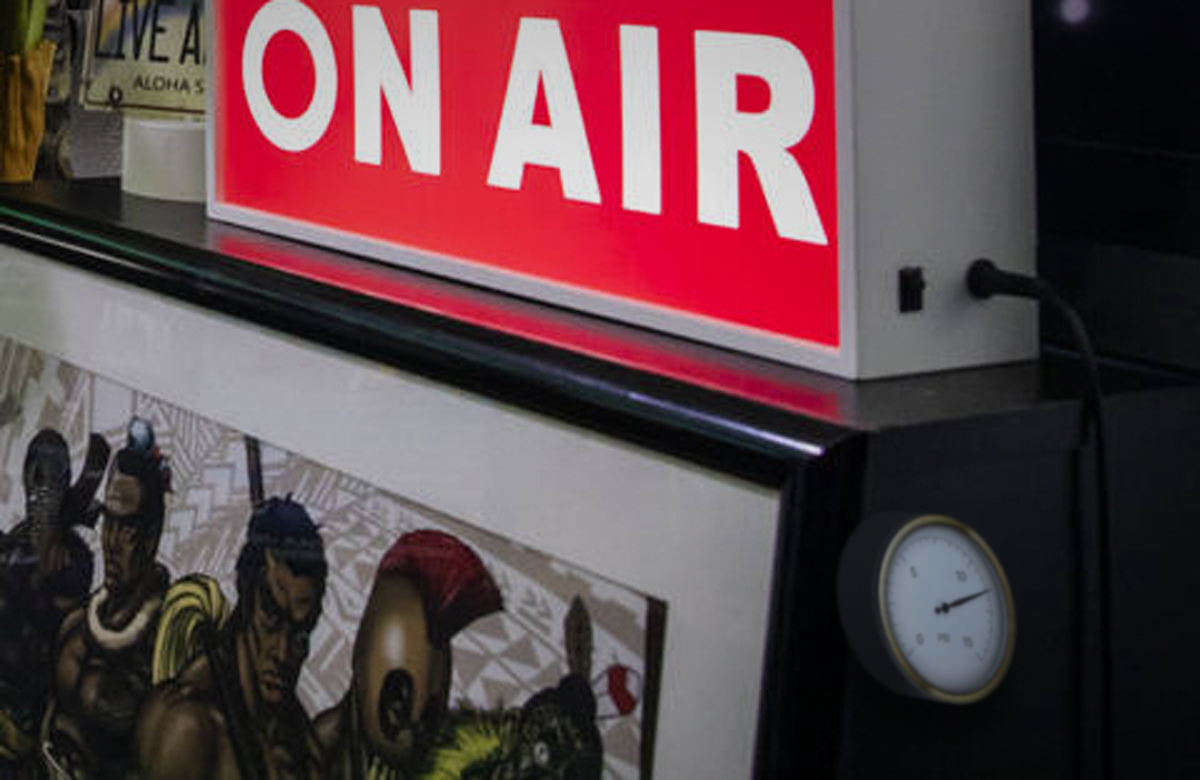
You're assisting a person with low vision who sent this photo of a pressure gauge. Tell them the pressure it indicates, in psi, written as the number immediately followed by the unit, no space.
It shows 11.5psi
